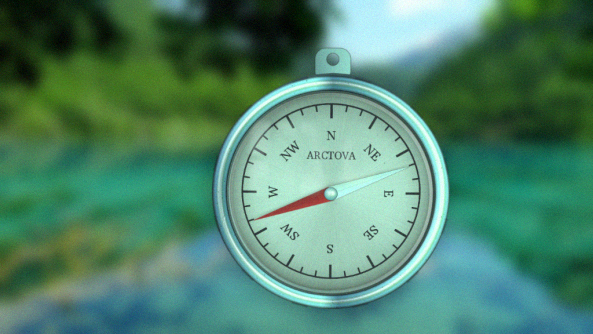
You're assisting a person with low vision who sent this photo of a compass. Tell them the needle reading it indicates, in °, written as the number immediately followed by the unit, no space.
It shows 250°
